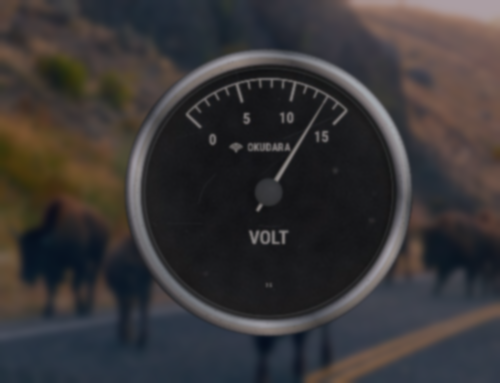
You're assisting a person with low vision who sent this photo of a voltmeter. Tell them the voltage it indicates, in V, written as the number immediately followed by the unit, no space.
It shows 13V
